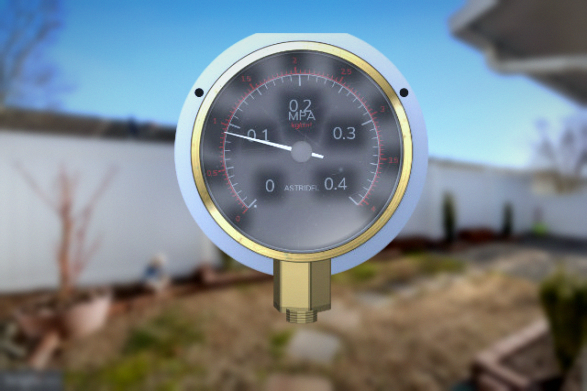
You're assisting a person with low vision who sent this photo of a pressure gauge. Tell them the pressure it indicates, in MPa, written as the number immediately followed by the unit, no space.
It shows 0.09MPa
